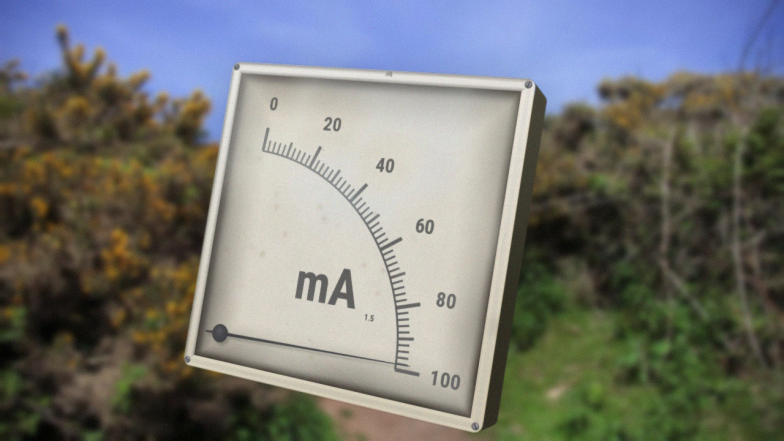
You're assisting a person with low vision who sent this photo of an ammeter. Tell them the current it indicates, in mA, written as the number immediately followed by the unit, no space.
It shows 98mA
